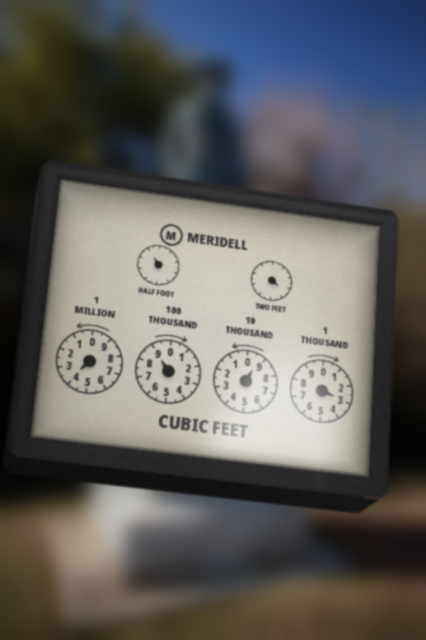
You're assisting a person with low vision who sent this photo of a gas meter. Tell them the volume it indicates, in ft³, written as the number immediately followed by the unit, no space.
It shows 389300ft³
